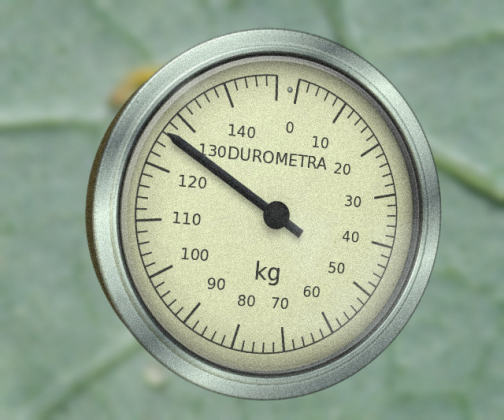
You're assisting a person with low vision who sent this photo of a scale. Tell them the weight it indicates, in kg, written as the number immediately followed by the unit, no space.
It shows 126kg
